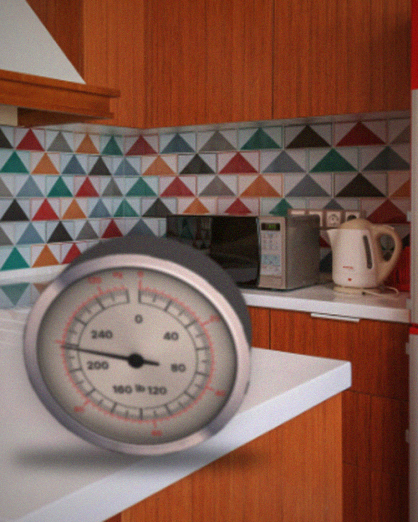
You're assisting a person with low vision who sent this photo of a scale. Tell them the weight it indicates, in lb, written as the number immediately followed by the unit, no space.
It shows 220lb
